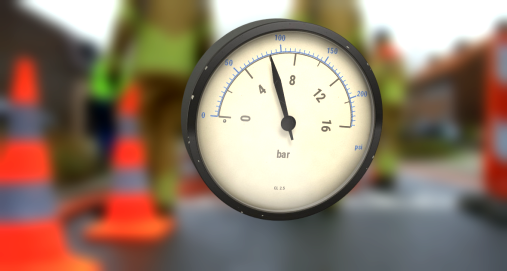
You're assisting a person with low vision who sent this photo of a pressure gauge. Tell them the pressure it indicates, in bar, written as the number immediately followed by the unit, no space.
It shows 6bar
